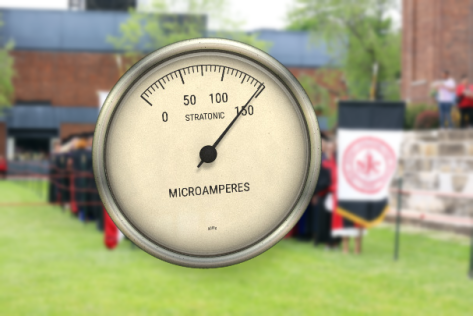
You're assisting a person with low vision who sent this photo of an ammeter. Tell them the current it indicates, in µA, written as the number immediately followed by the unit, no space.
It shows 145µA
